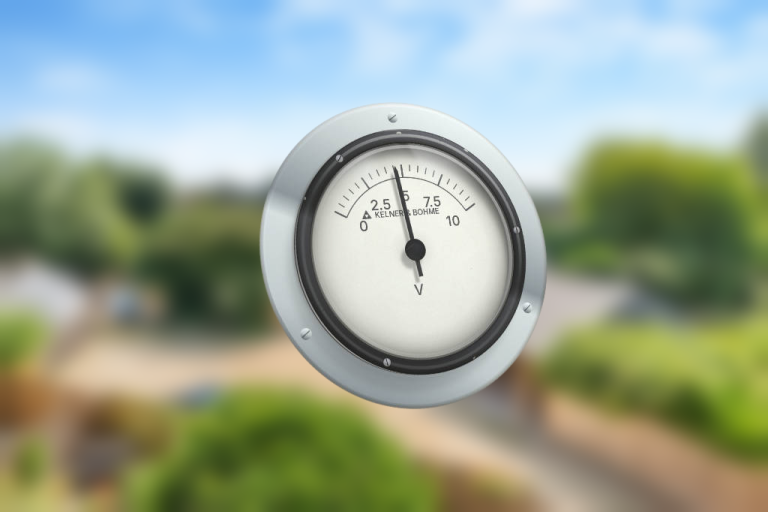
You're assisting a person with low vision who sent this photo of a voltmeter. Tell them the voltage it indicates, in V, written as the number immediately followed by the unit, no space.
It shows 4.5V
